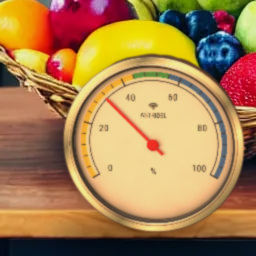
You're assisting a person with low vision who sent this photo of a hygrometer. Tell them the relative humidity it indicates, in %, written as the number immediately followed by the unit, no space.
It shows 32%
